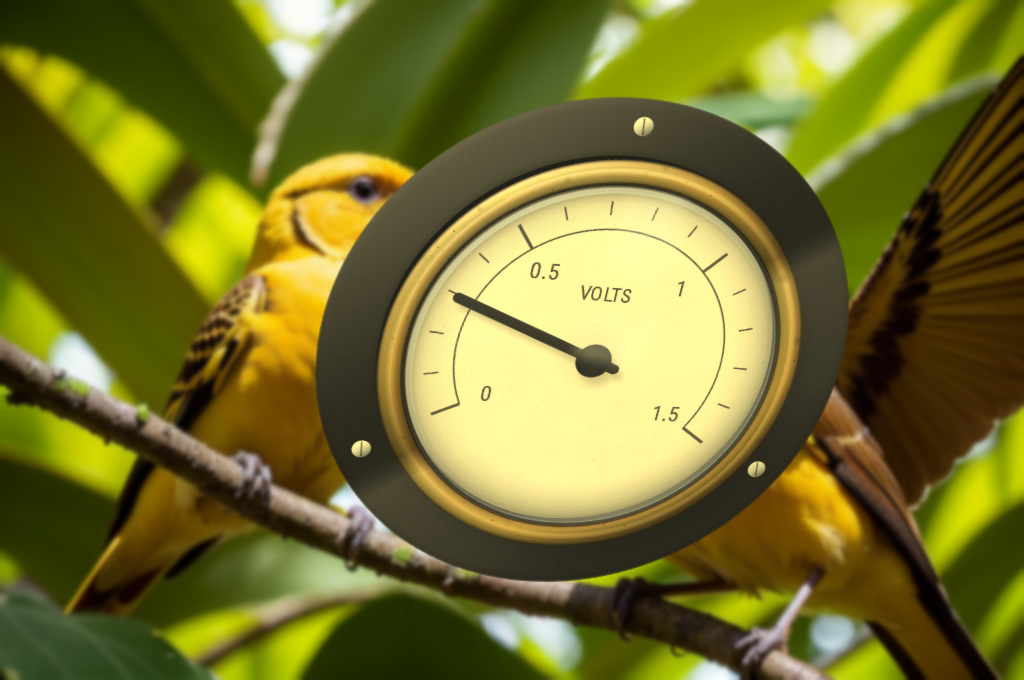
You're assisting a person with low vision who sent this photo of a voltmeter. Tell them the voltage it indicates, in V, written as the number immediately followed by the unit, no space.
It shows 0.3V
